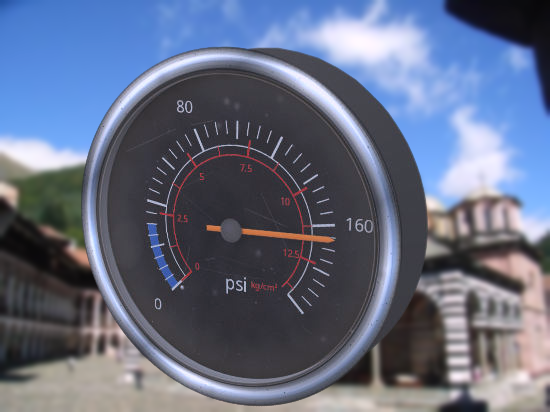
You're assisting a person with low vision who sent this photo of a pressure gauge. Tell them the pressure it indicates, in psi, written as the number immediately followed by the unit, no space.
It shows 165psi
